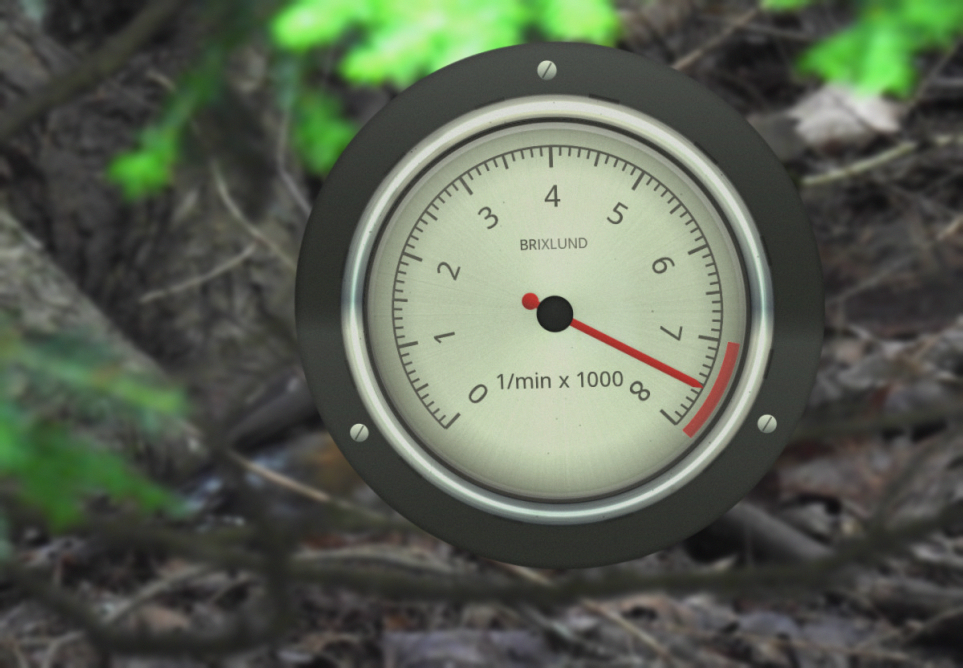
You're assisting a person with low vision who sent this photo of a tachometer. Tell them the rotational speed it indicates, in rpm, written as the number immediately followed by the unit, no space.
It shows 7500rpm
